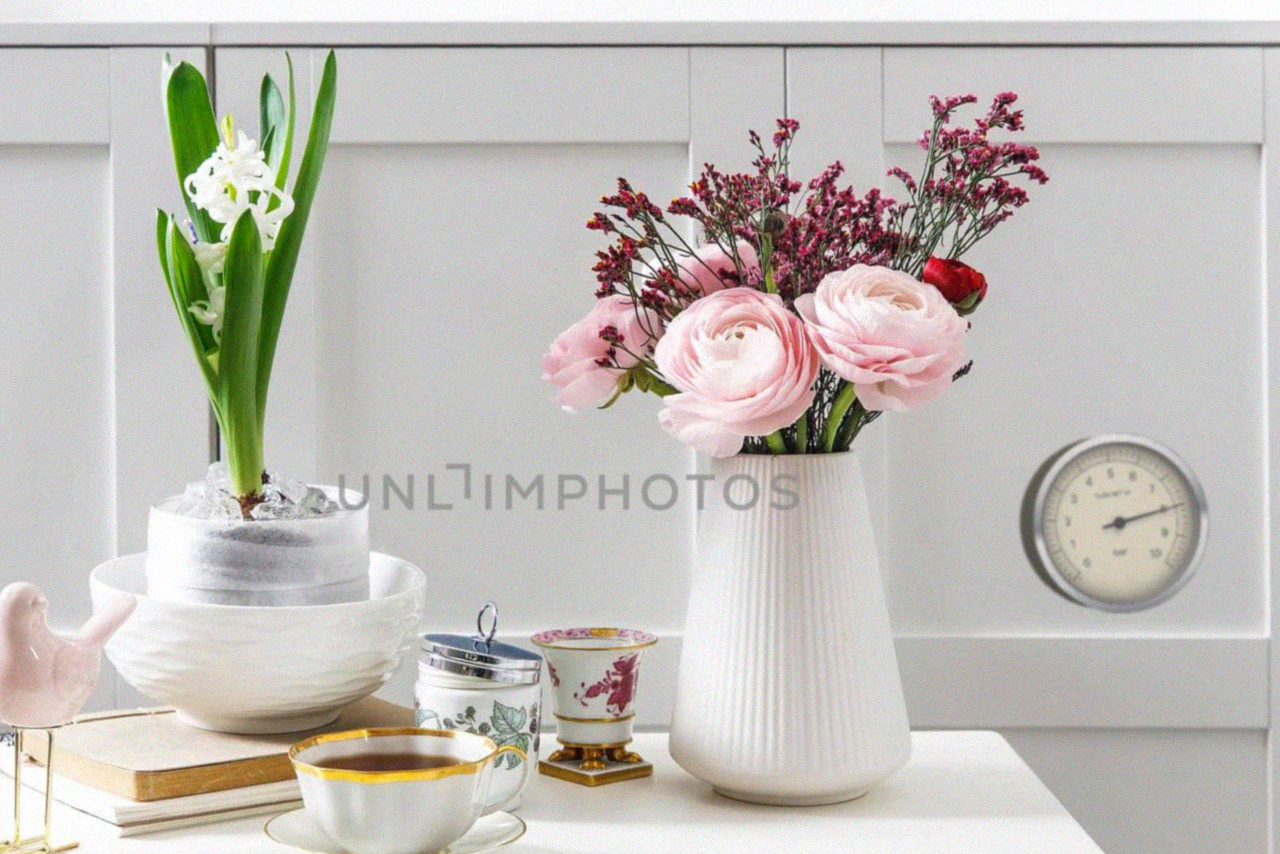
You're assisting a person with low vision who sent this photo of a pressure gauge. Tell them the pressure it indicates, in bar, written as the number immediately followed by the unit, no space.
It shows 8bar
